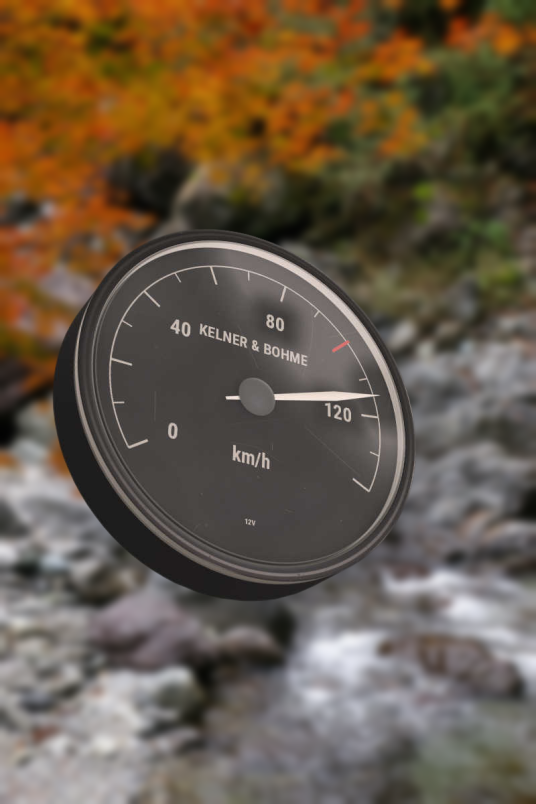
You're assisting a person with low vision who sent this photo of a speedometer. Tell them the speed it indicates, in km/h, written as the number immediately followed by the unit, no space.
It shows 115km/h
